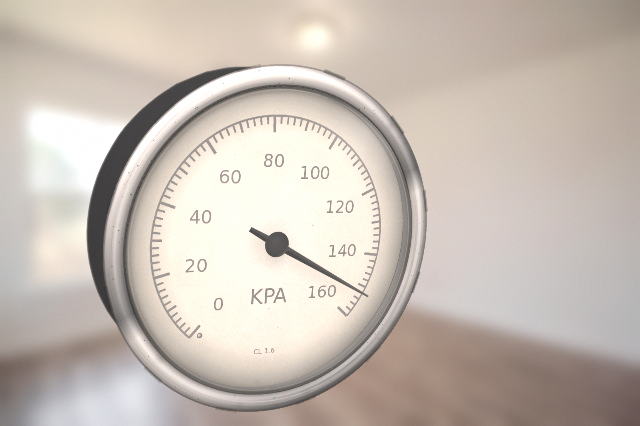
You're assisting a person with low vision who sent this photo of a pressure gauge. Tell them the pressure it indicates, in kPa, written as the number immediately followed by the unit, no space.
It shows 152kPa
